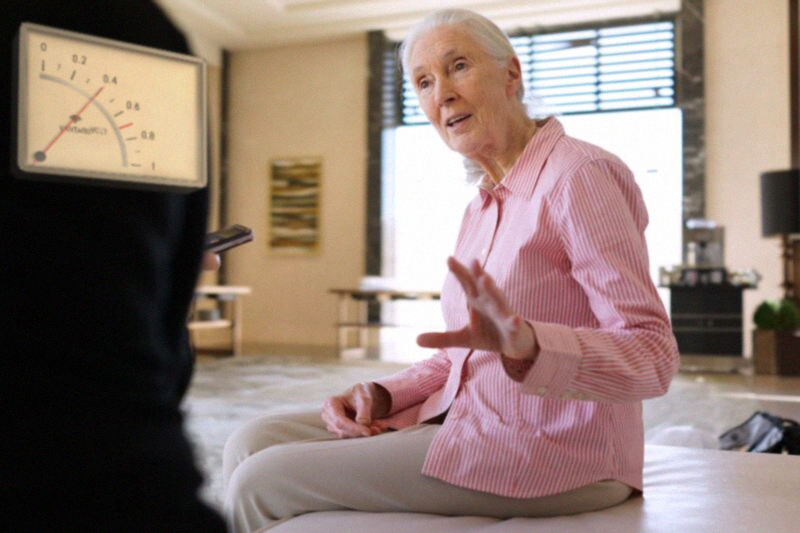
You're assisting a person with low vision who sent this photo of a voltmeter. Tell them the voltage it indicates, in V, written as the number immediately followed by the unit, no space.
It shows 0.4V
